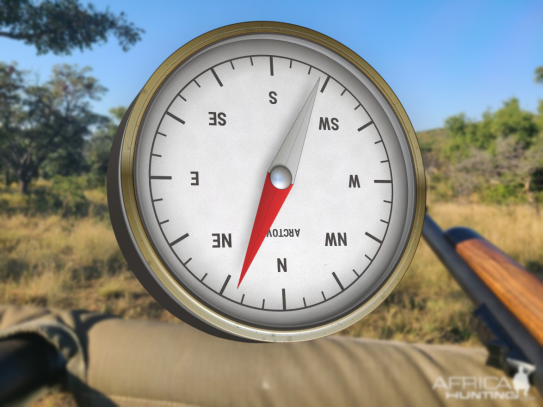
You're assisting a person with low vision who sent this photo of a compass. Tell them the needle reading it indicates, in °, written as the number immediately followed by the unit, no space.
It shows 25°
